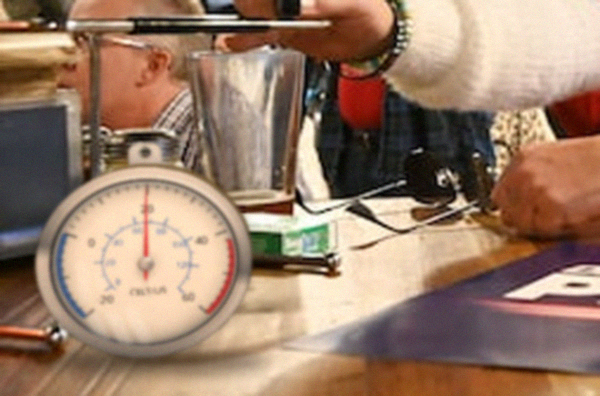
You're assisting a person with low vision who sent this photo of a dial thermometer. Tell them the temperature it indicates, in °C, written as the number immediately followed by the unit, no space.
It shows 20°C
